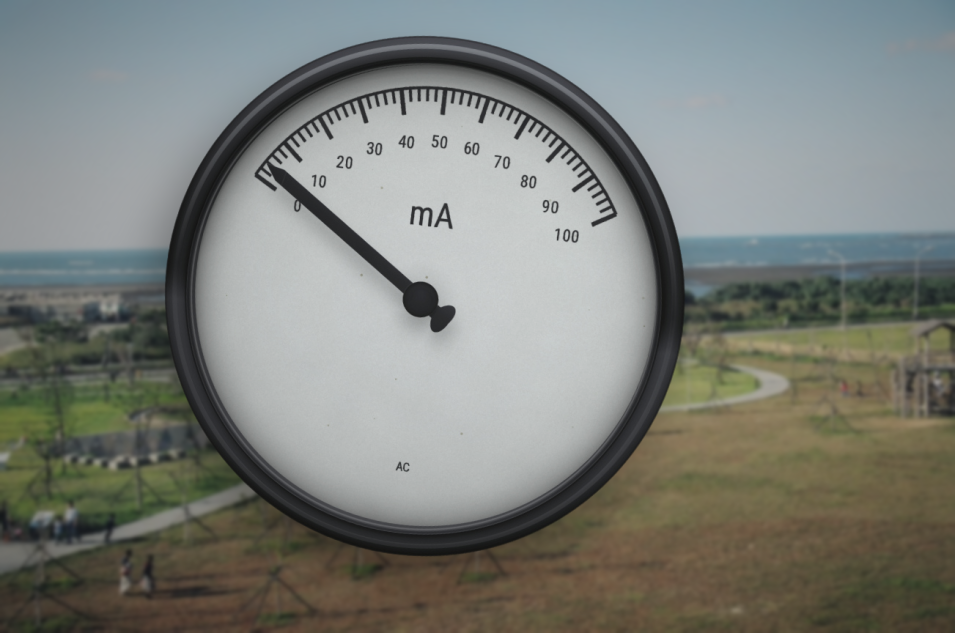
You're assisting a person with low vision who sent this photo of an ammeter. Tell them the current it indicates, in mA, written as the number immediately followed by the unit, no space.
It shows 4mA
